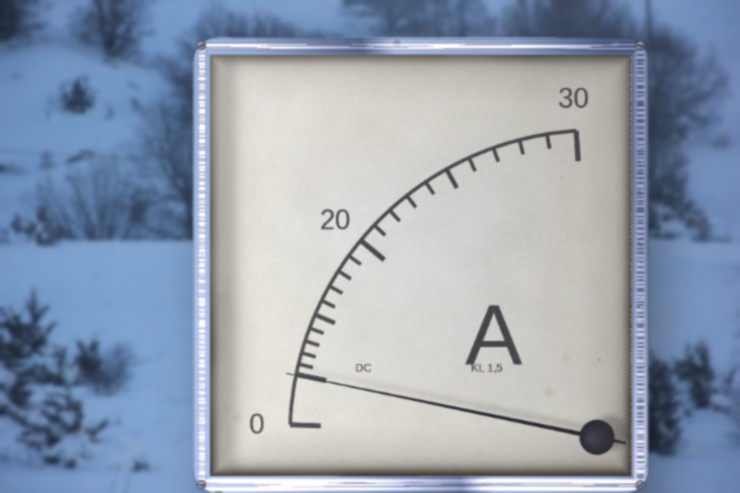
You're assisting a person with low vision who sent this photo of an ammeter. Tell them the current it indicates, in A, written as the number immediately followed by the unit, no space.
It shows 10A
